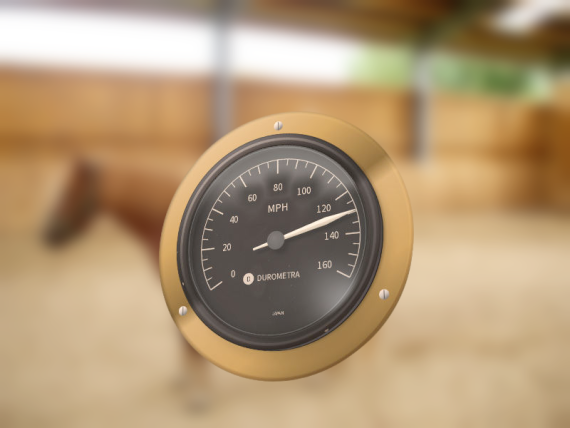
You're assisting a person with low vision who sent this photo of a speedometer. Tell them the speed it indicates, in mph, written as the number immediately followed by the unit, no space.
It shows 130mph
